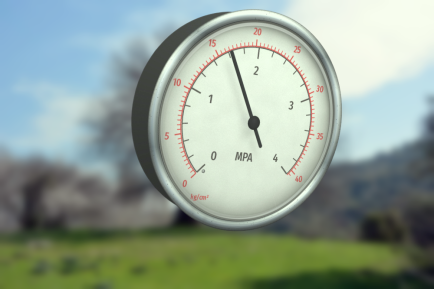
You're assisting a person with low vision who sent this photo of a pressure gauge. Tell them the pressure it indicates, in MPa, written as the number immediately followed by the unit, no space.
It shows 1.6MPa
